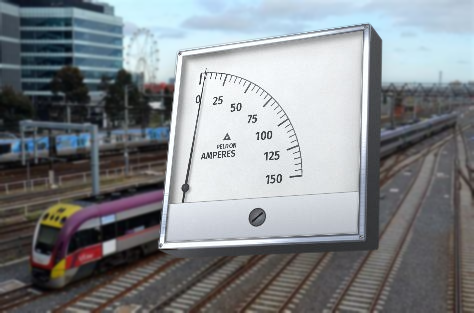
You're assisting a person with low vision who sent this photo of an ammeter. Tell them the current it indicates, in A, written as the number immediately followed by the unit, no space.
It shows 5A
